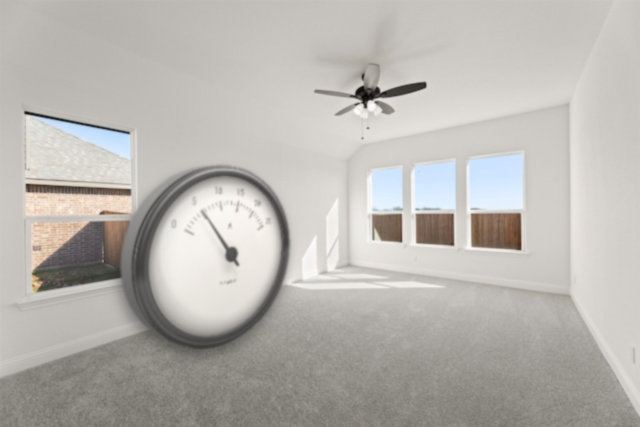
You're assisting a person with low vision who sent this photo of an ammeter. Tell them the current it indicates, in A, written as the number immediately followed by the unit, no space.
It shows 5A
